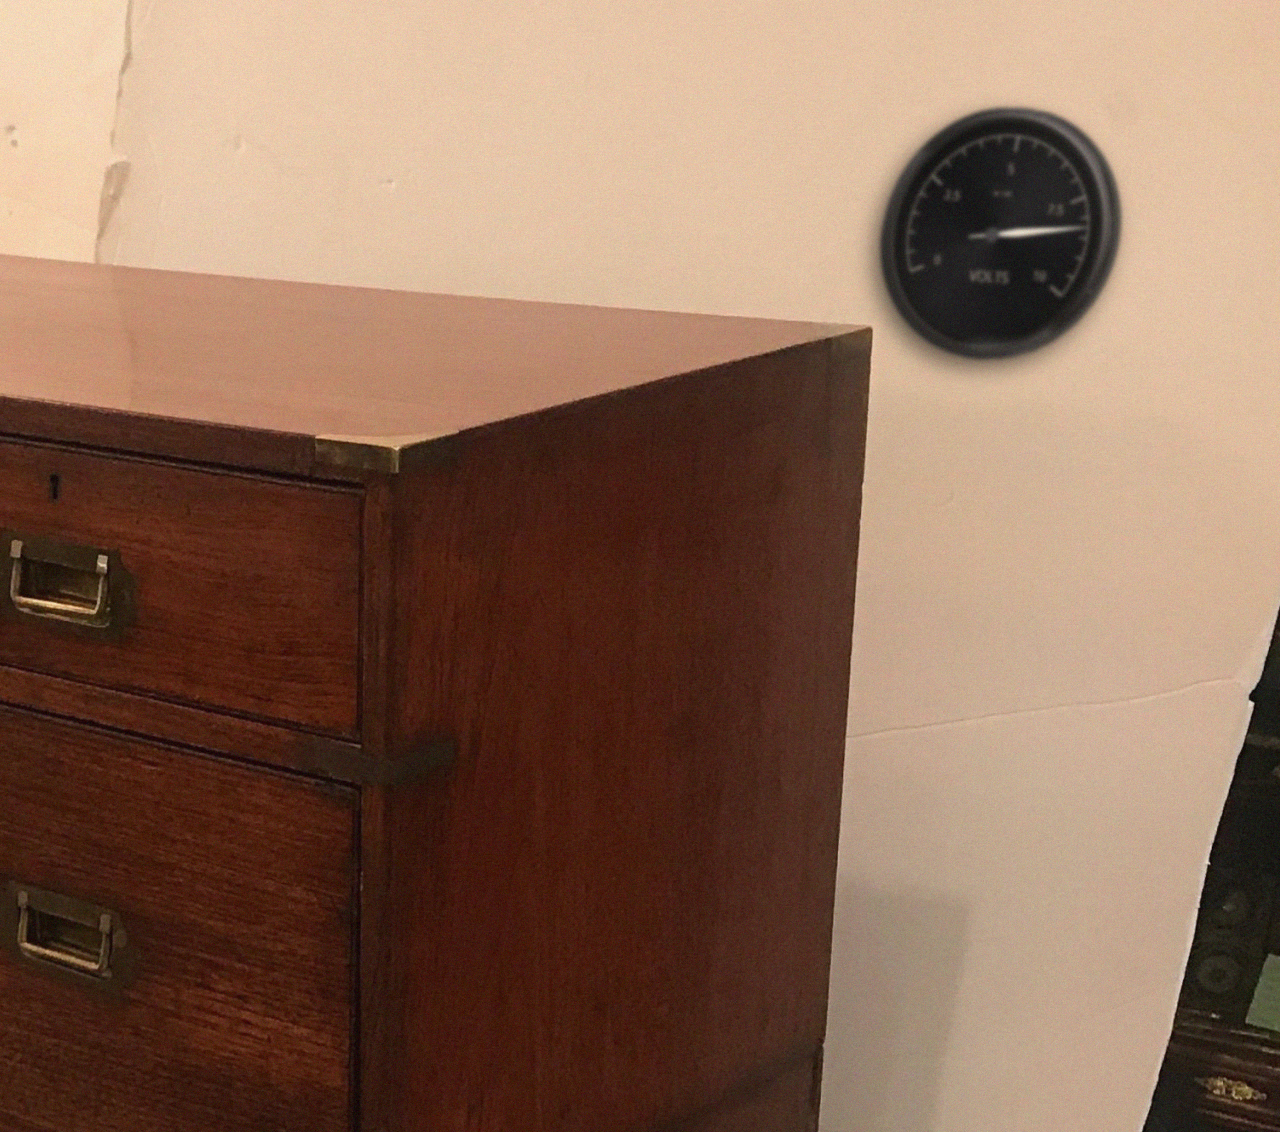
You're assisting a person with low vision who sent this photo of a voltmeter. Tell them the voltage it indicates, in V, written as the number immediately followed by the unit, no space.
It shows 8.25V
